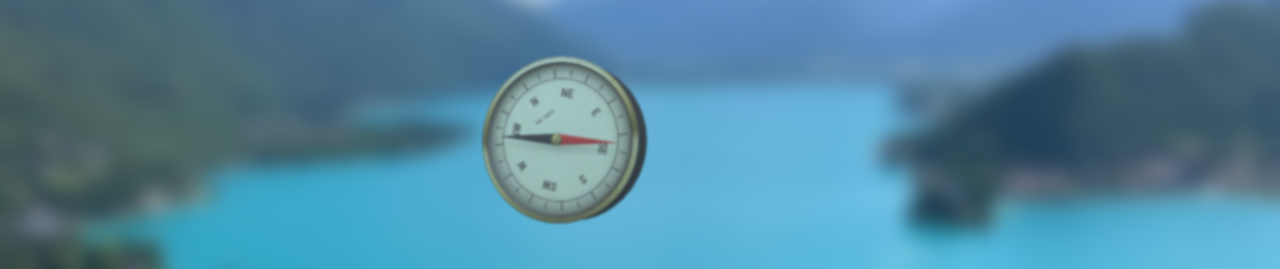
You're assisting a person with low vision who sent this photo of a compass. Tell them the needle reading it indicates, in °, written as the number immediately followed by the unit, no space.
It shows 127.5°
